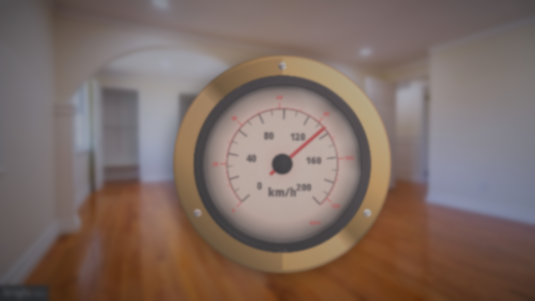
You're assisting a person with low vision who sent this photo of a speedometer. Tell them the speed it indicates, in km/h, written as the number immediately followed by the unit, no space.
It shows 135km/h
